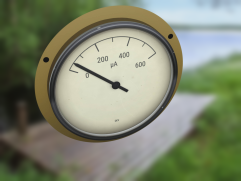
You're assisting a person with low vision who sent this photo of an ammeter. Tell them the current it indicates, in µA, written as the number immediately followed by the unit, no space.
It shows 50µA
